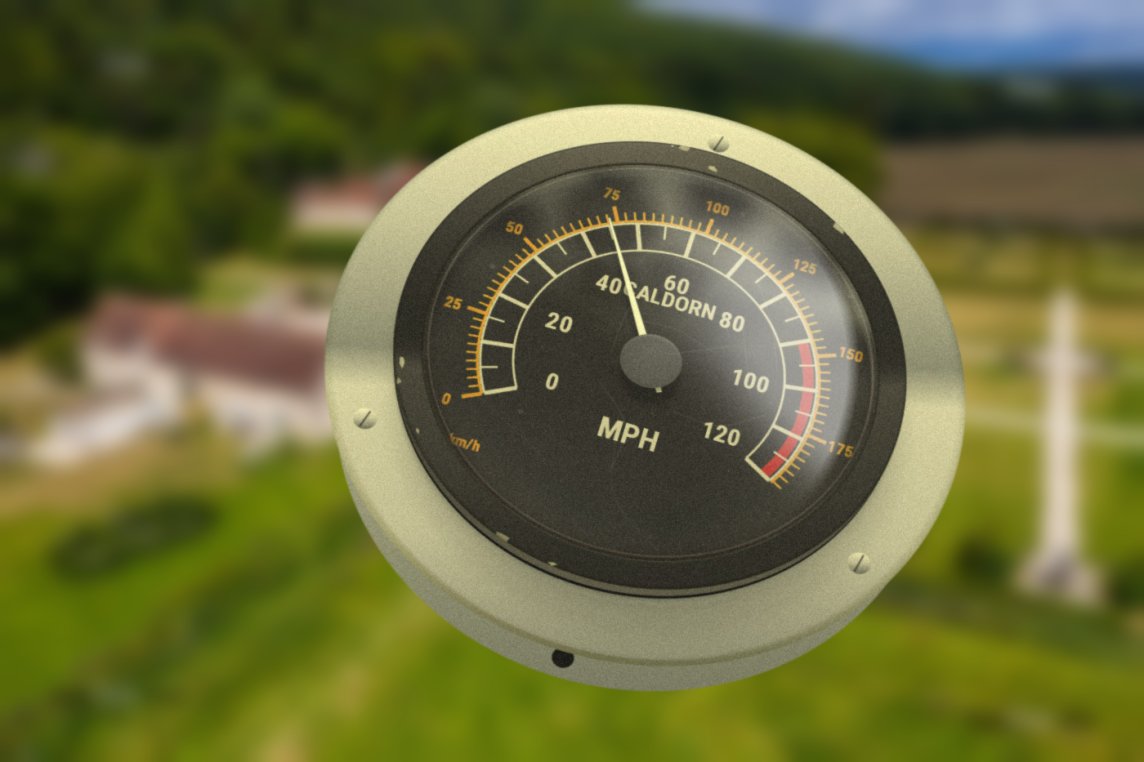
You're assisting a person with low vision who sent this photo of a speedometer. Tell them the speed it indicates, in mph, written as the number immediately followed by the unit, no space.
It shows 45mph
